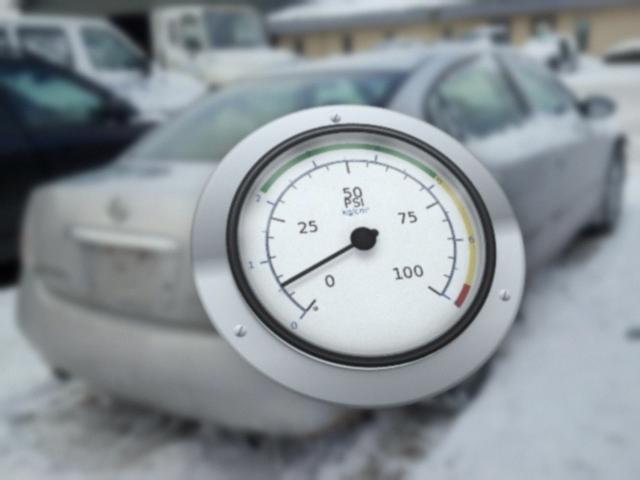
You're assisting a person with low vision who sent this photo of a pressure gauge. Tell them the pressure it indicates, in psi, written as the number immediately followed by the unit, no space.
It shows 7.5psi
